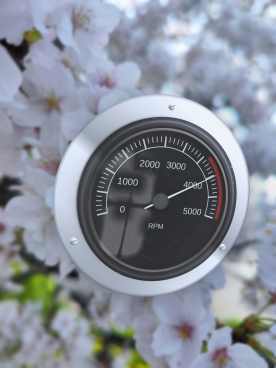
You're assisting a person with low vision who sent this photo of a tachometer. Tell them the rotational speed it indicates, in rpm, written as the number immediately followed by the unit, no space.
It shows 4000rpm
